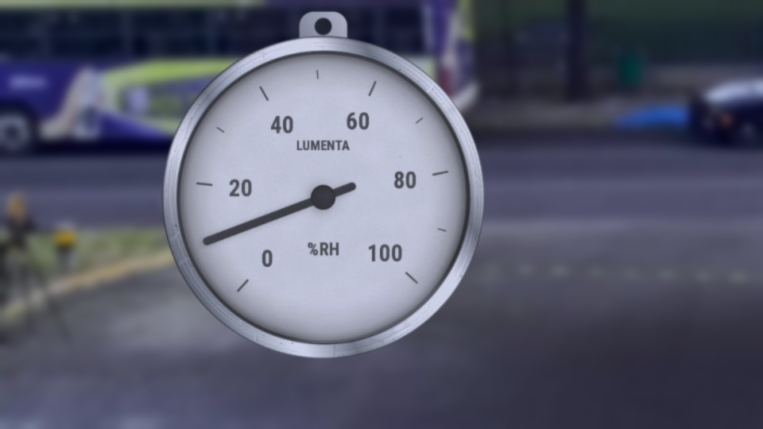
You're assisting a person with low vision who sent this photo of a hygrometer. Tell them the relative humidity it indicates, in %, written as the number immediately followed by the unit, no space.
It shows 10%
